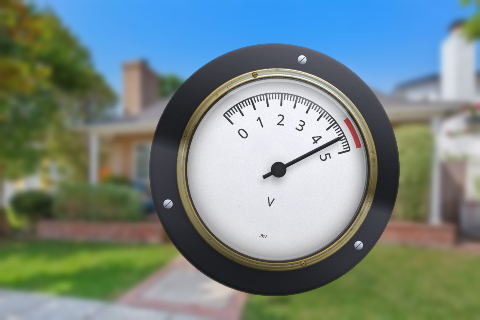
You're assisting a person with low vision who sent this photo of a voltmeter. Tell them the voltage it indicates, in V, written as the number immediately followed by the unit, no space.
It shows 4.5V
